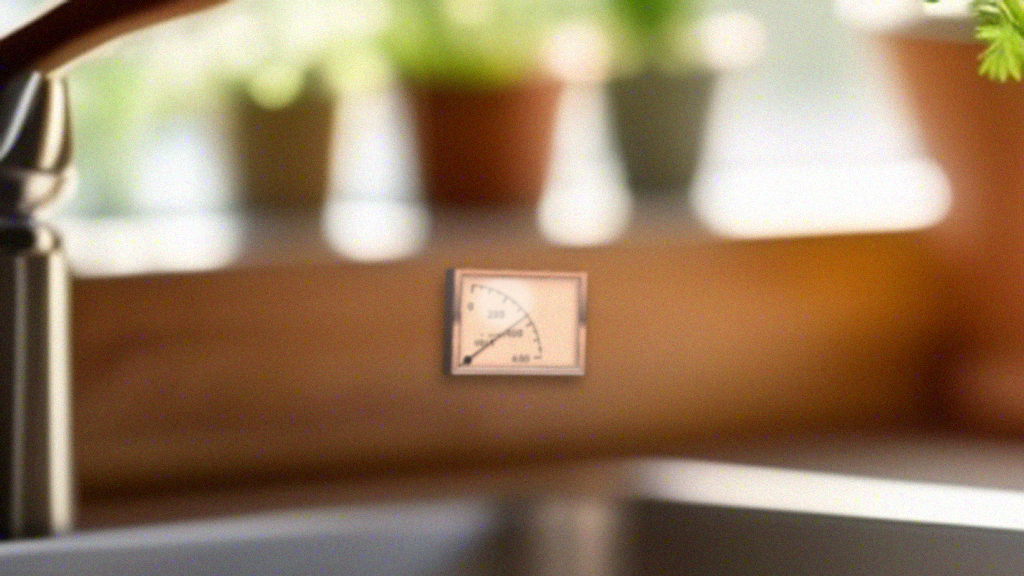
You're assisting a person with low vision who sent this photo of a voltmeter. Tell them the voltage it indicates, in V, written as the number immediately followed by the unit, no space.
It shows 350V
